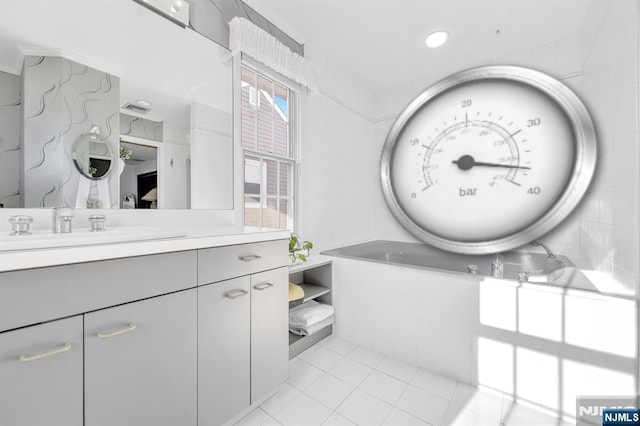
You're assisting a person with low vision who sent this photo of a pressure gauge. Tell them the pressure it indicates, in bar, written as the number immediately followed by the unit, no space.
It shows 37bar
